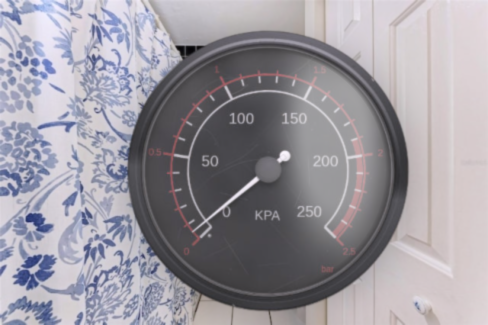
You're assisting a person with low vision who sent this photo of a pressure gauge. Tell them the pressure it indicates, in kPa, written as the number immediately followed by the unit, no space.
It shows 5kPa
